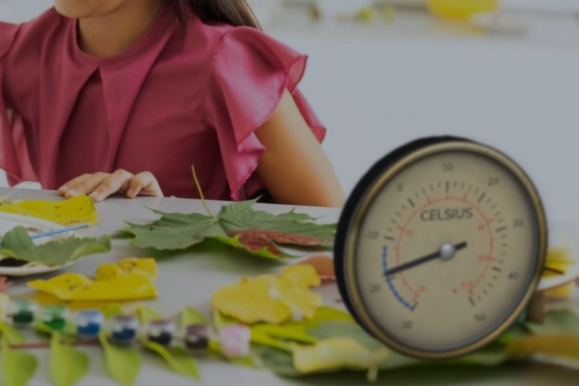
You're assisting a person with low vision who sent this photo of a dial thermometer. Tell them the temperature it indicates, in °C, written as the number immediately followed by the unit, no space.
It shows -18°C
